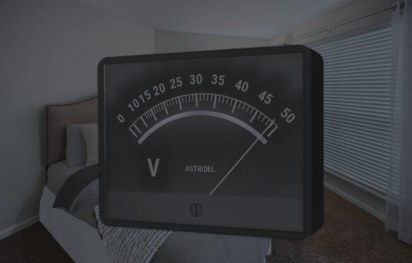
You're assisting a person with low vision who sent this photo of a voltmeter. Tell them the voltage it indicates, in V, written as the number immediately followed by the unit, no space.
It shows 49V
